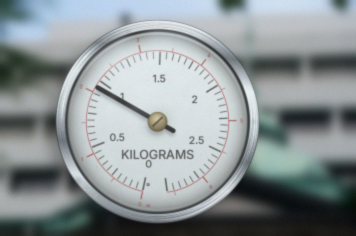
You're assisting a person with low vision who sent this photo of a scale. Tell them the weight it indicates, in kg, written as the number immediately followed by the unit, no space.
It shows 0.95kg
